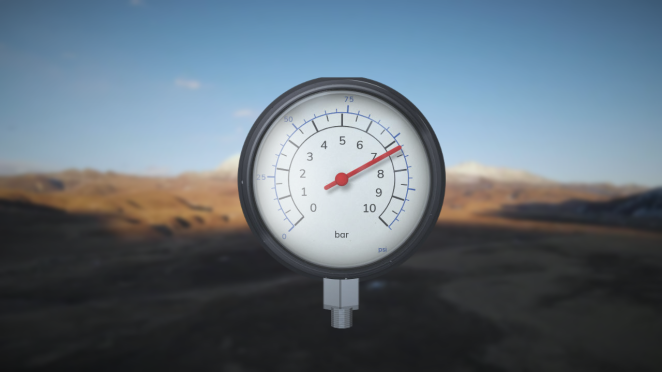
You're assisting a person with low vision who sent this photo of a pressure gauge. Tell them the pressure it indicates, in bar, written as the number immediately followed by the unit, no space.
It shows 7.25bar
